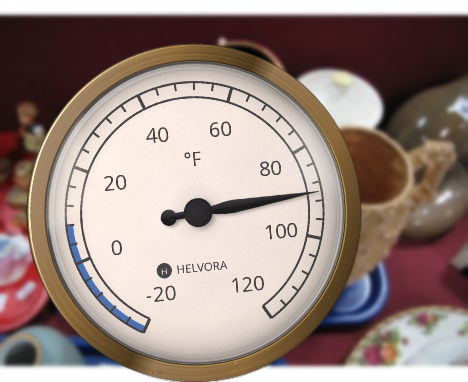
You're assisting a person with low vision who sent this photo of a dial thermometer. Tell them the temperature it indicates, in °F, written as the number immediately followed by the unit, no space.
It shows 90°F
